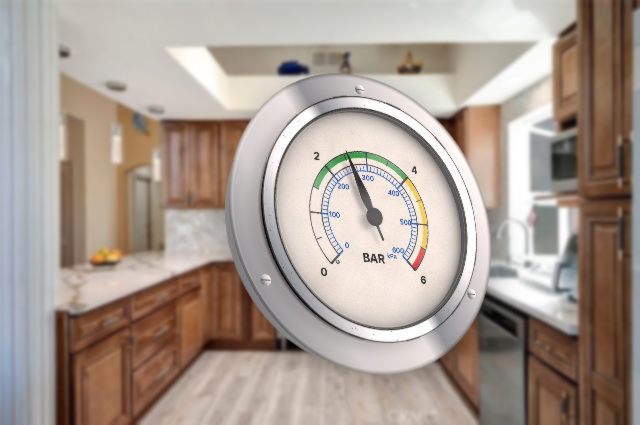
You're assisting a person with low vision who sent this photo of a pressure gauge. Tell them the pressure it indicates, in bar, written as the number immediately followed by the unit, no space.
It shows 2.5bar
